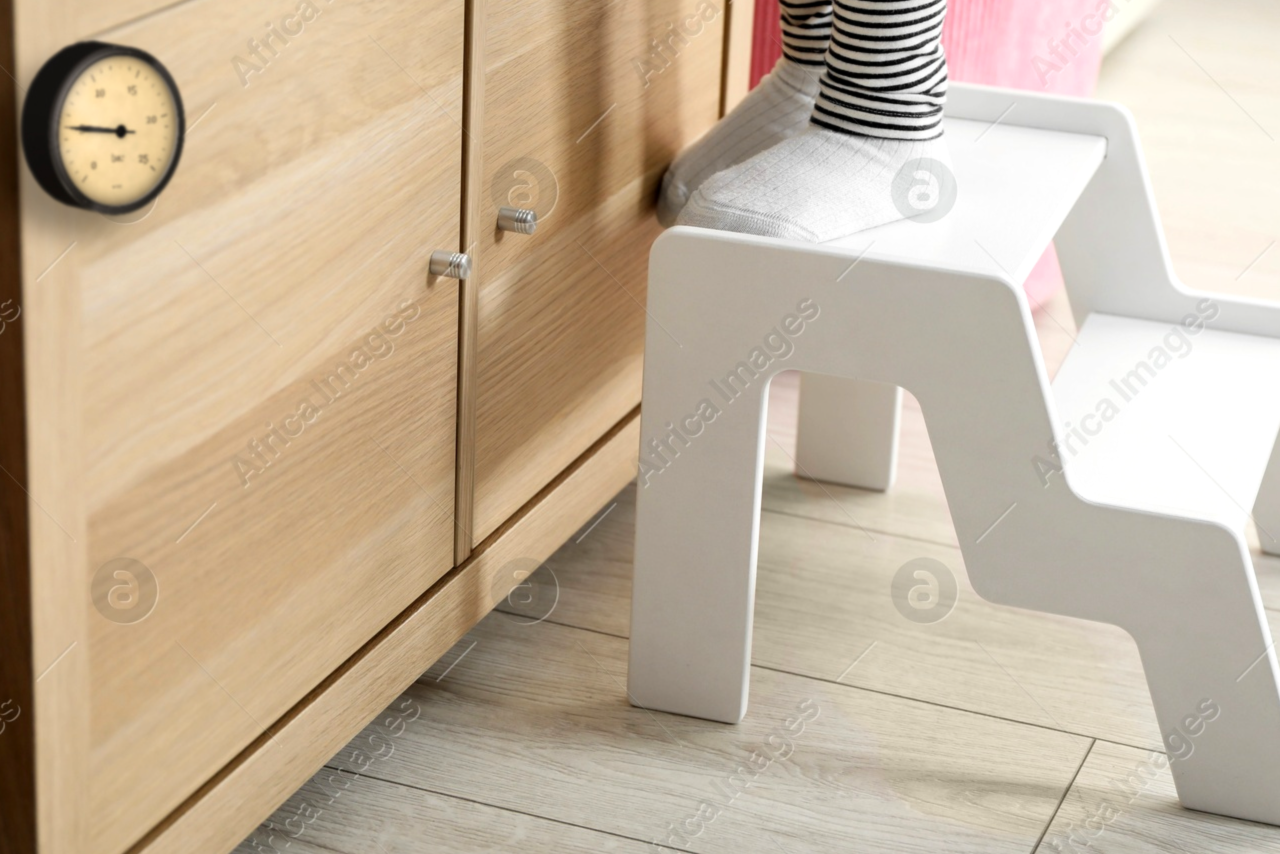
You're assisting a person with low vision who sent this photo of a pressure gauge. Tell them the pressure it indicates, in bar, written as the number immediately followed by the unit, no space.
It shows 5bar
